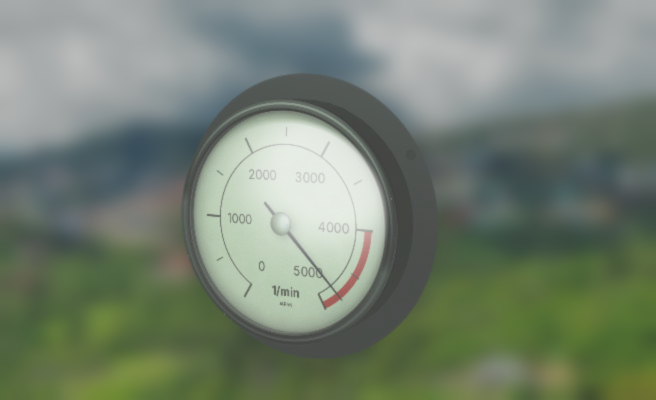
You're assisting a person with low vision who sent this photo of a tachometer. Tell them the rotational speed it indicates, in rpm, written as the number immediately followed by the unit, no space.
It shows 4750rpm
